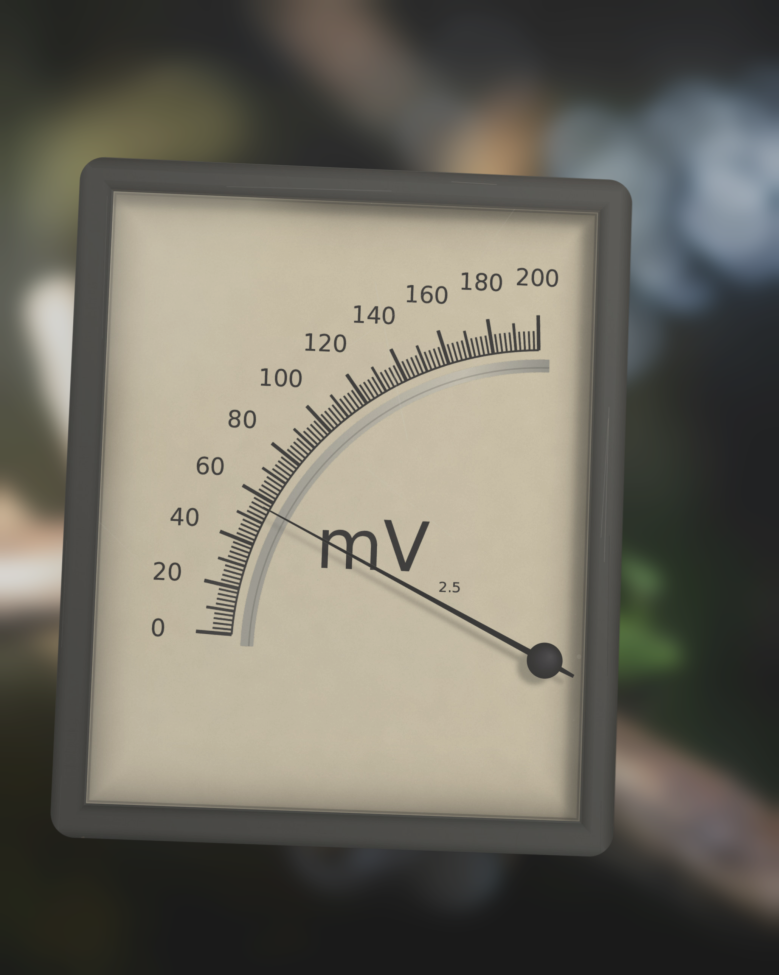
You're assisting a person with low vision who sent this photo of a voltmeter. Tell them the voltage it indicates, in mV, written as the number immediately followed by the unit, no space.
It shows 56mV
